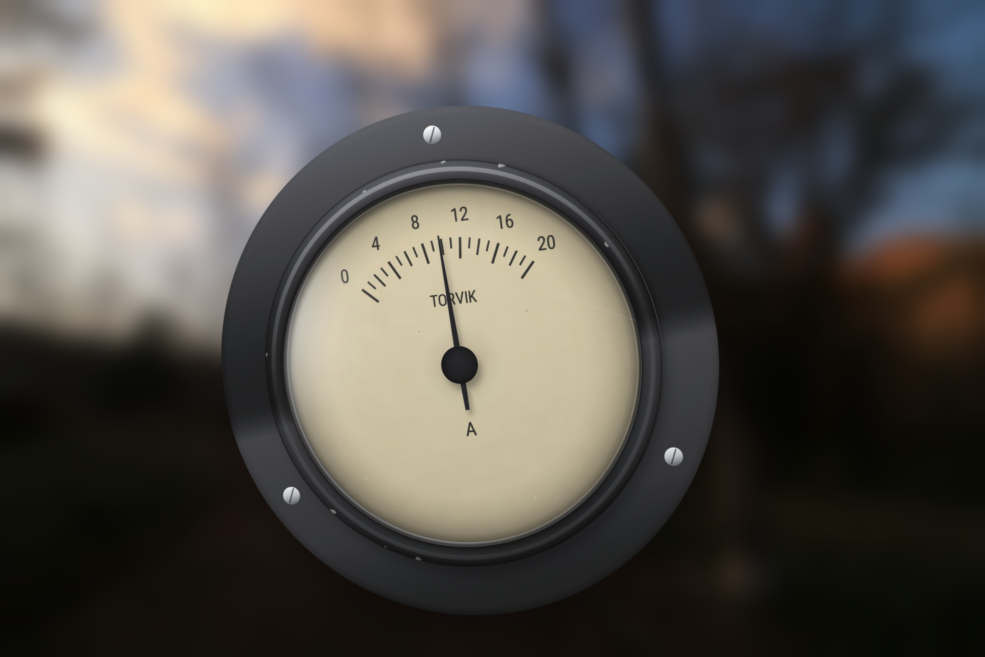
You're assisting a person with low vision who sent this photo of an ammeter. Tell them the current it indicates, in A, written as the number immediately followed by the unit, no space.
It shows 10A
